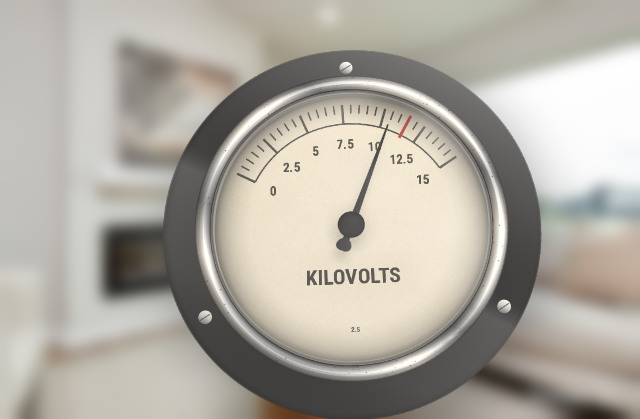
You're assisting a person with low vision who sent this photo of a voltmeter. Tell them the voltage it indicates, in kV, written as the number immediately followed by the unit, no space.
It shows 10.5kV
